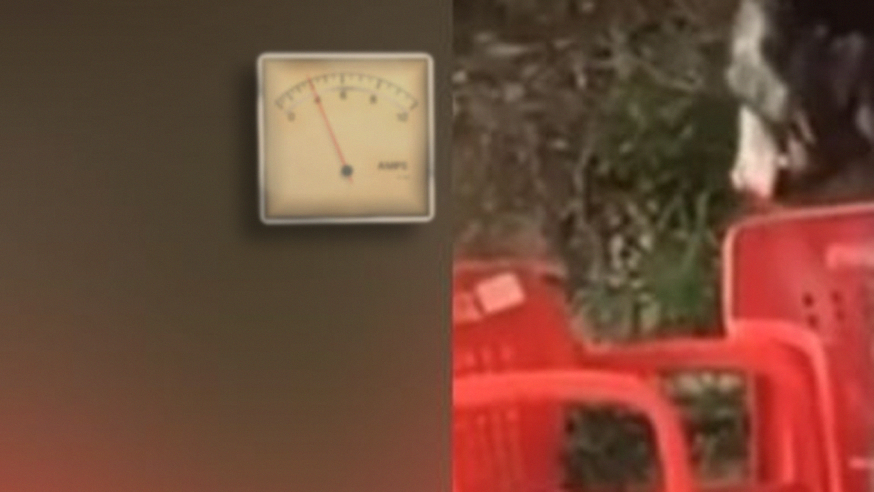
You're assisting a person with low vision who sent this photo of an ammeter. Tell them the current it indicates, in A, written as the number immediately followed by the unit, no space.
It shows 4A
